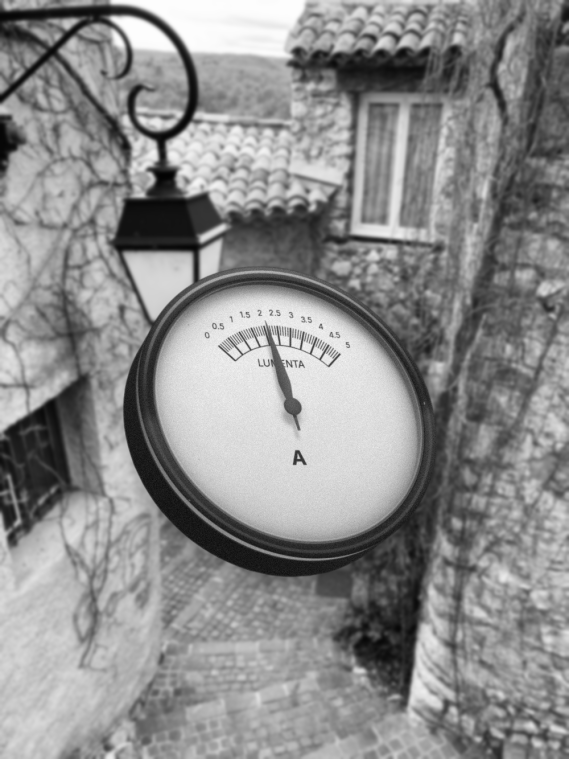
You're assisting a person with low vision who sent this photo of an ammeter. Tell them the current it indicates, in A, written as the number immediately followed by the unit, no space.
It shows 2A
